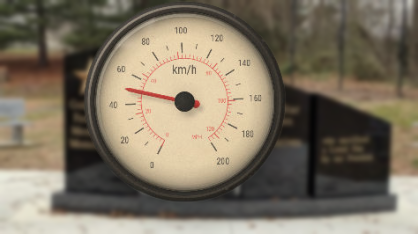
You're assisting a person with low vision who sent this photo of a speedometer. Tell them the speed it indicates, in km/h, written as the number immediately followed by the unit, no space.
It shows 50km/h
